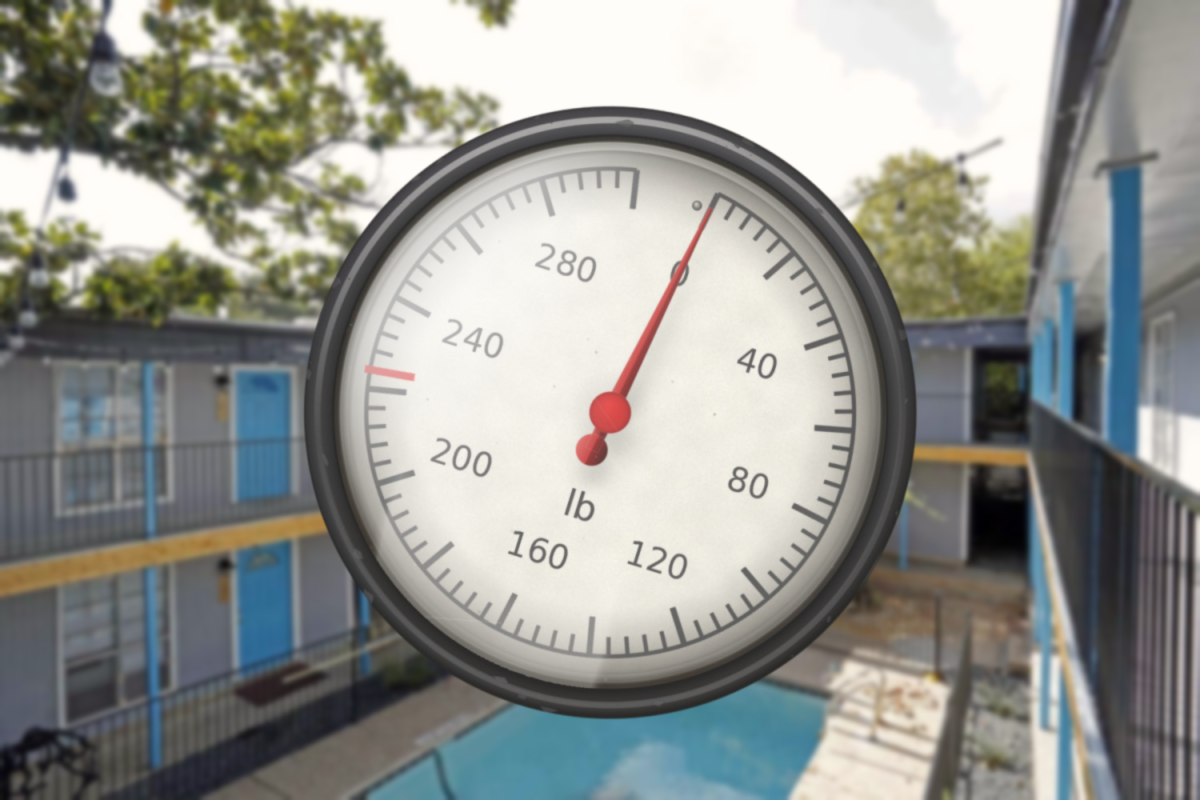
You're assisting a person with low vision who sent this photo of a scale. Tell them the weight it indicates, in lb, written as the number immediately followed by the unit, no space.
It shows 0lb
